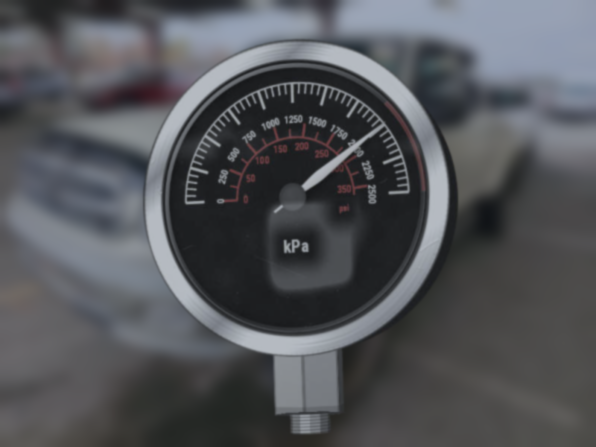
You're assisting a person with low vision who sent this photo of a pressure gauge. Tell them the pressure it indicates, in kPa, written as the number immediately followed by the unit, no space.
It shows 2000kPa
